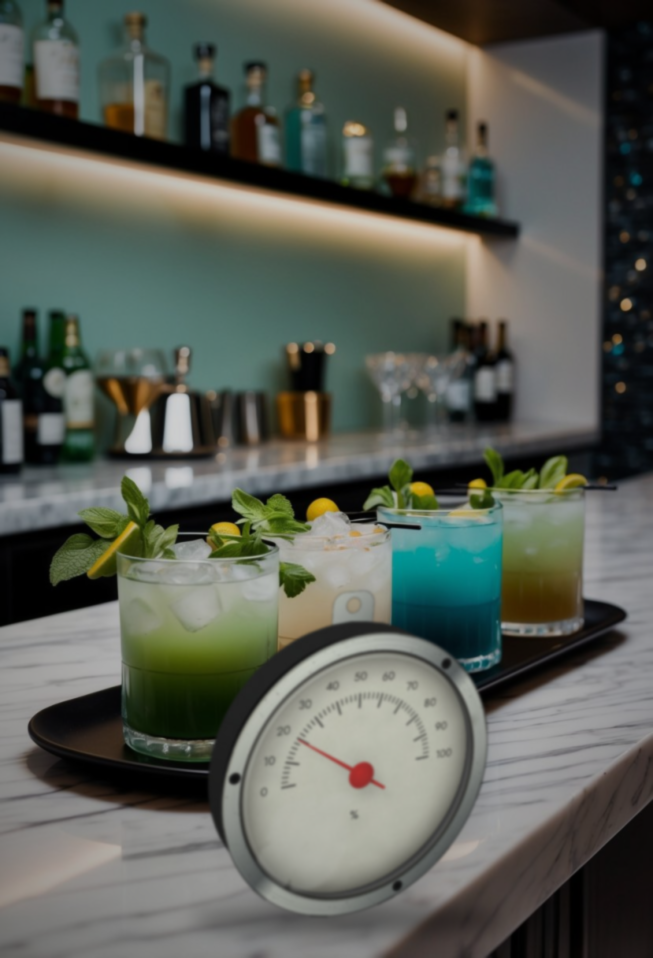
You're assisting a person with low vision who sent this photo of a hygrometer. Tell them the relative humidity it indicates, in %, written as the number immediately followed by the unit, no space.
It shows 20%
